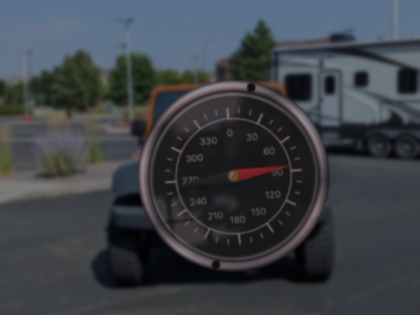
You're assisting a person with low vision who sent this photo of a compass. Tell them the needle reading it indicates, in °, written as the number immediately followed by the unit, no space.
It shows 85°
